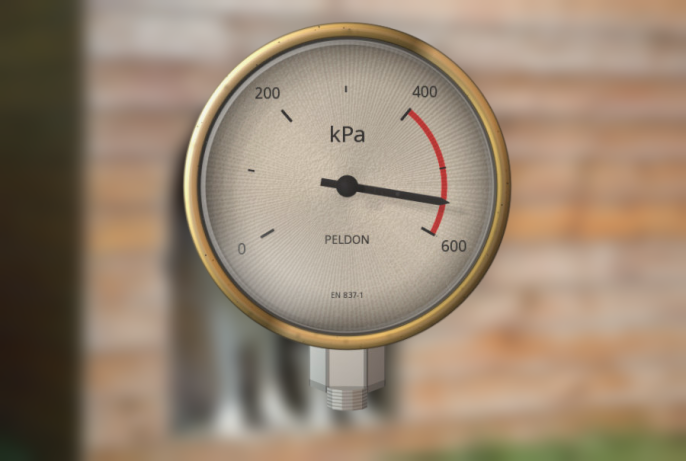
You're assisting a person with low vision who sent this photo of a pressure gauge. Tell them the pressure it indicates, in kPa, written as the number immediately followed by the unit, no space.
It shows 550kPa
